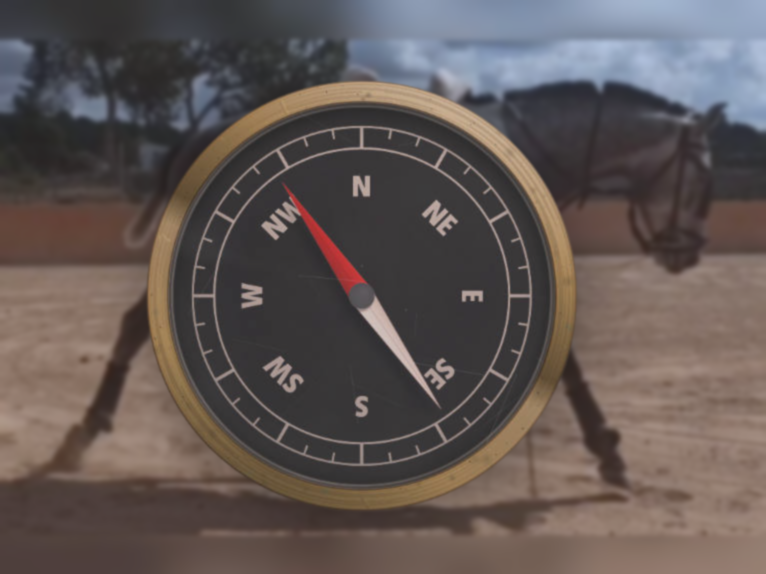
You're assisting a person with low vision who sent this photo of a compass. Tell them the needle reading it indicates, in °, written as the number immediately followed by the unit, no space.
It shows 325°
